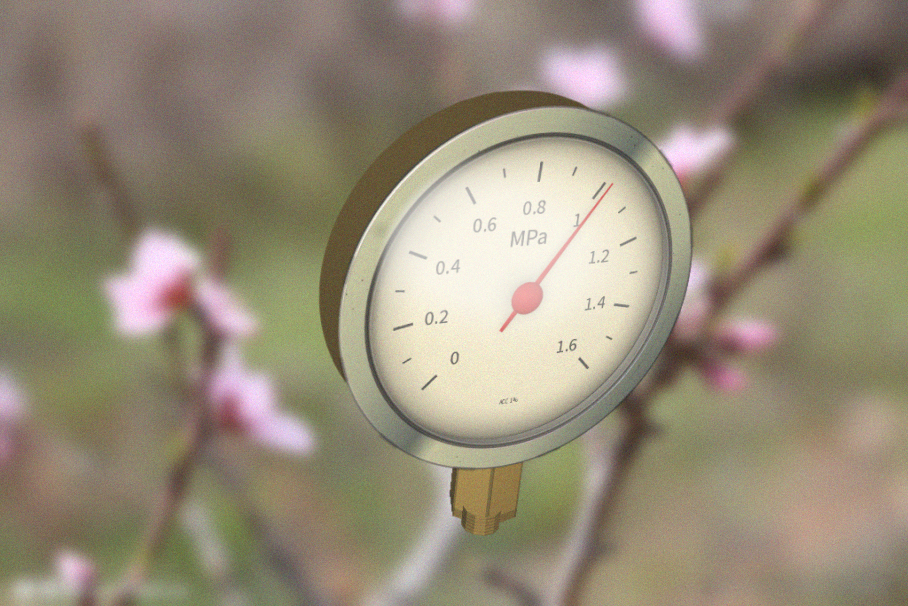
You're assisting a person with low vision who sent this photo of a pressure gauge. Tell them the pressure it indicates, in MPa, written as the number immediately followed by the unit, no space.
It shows 1MPa
